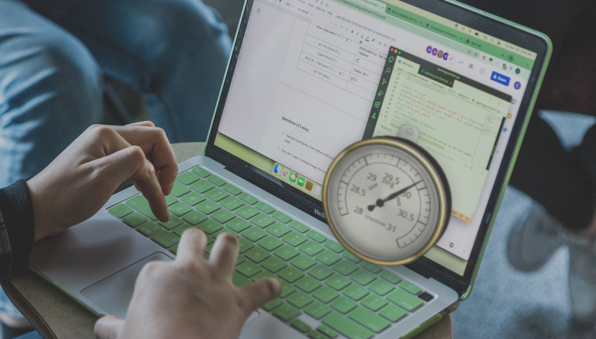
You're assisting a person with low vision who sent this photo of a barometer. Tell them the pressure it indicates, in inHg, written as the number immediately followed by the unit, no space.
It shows 29.9inHg
